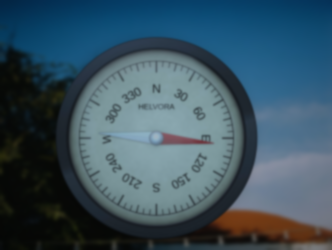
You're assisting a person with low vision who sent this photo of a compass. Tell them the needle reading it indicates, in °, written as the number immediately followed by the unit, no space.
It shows 95°
